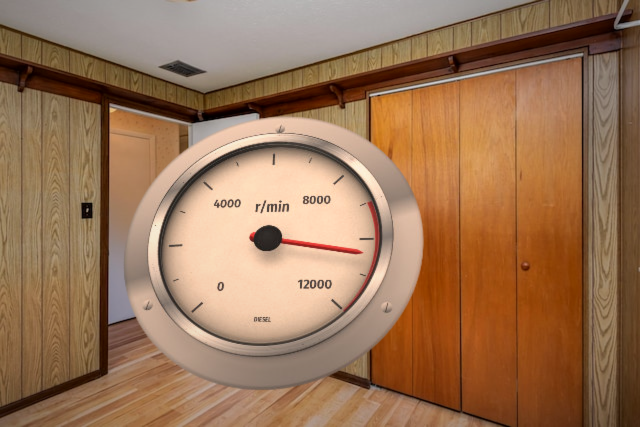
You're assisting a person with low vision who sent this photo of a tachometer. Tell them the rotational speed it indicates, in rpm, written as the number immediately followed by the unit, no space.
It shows 10500rpm
